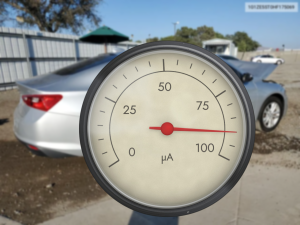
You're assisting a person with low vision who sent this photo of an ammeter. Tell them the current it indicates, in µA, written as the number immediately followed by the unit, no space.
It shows 90µA
